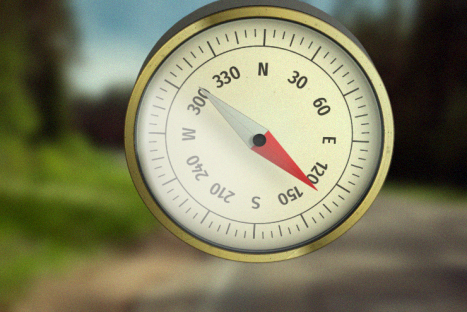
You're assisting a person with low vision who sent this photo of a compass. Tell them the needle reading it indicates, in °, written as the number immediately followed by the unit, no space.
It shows 130°
